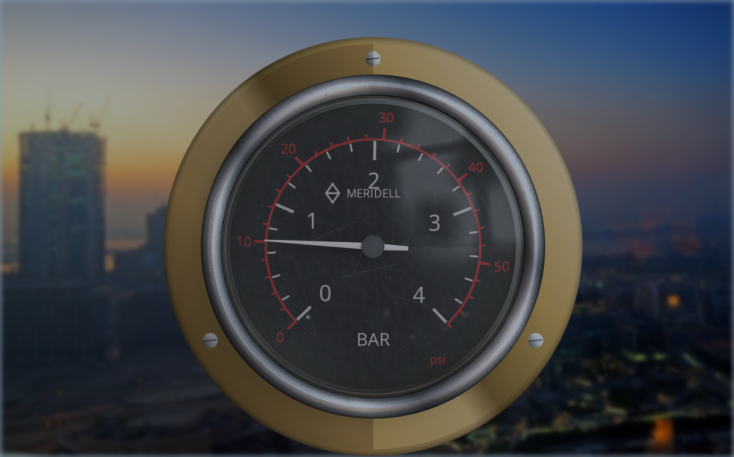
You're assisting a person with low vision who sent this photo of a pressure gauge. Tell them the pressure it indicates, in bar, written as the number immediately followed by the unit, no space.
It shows 0.7bar
